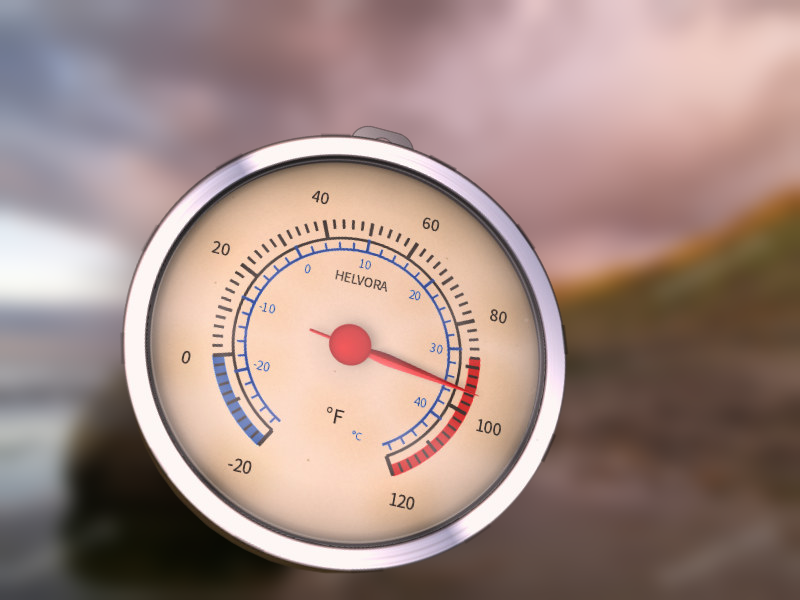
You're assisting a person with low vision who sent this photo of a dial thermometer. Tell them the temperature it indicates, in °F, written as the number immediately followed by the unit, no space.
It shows 96°F
